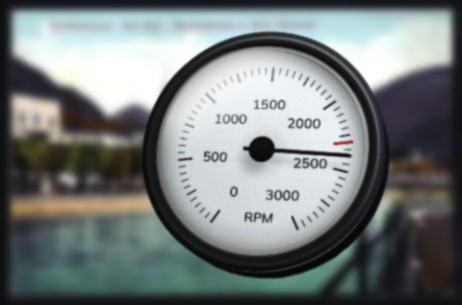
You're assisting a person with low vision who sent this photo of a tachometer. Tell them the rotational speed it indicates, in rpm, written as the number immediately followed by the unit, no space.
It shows 2400rpm
